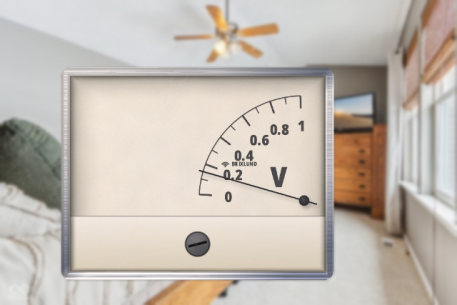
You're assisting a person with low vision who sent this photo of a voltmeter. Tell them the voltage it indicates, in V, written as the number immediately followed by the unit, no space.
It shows 0.15V
